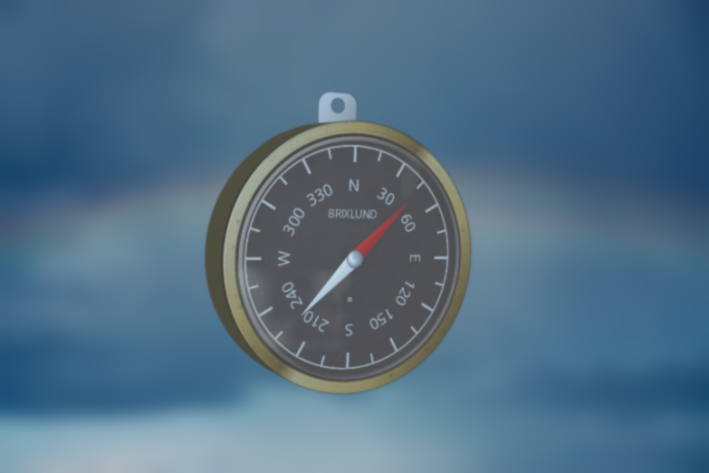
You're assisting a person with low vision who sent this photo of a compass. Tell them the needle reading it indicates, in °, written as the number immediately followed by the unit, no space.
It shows 45°
